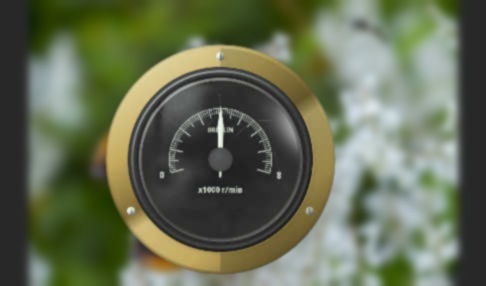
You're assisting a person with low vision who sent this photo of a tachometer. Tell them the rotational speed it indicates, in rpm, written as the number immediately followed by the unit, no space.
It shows 4000rpm
